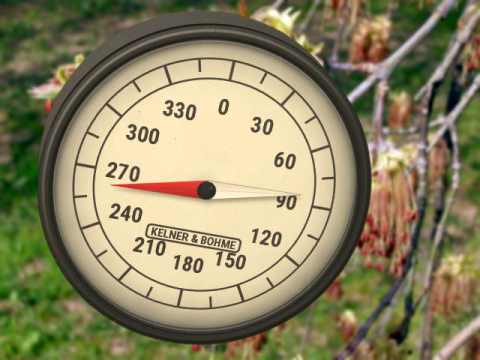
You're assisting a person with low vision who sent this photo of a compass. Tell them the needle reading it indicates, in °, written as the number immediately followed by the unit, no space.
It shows 262.5°
